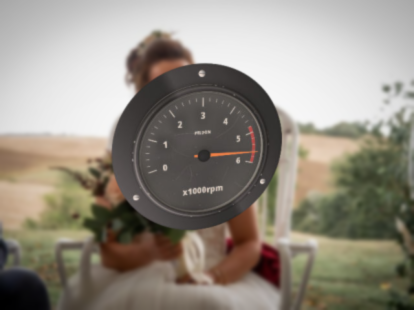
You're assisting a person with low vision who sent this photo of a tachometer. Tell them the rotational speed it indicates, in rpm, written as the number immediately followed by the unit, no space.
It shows 5600rpm
